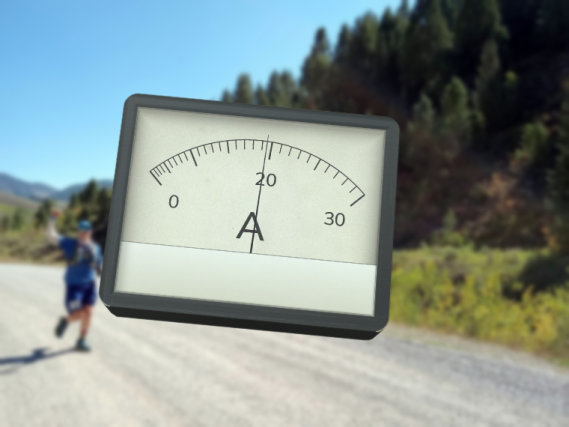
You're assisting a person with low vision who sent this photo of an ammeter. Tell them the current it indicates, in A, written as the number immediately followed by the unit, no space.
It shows 19.5A
